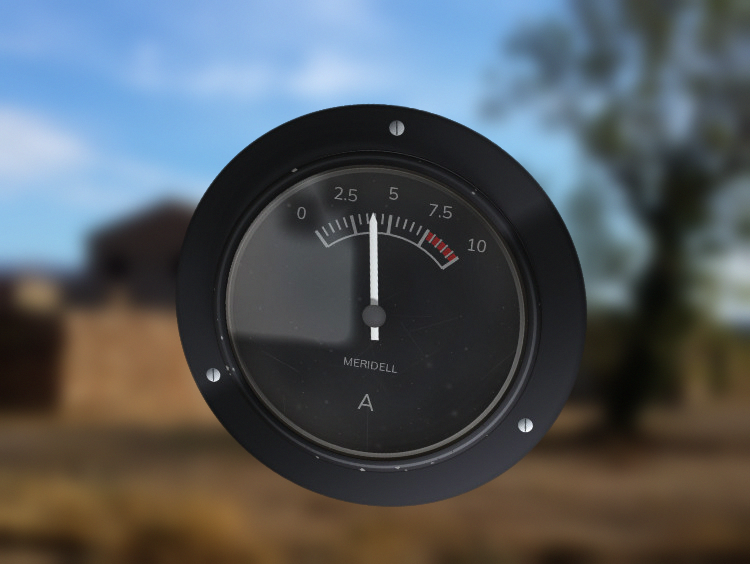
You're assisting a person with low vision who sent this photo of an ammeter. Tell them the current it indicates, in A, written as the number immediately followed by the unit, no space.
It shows 4A
